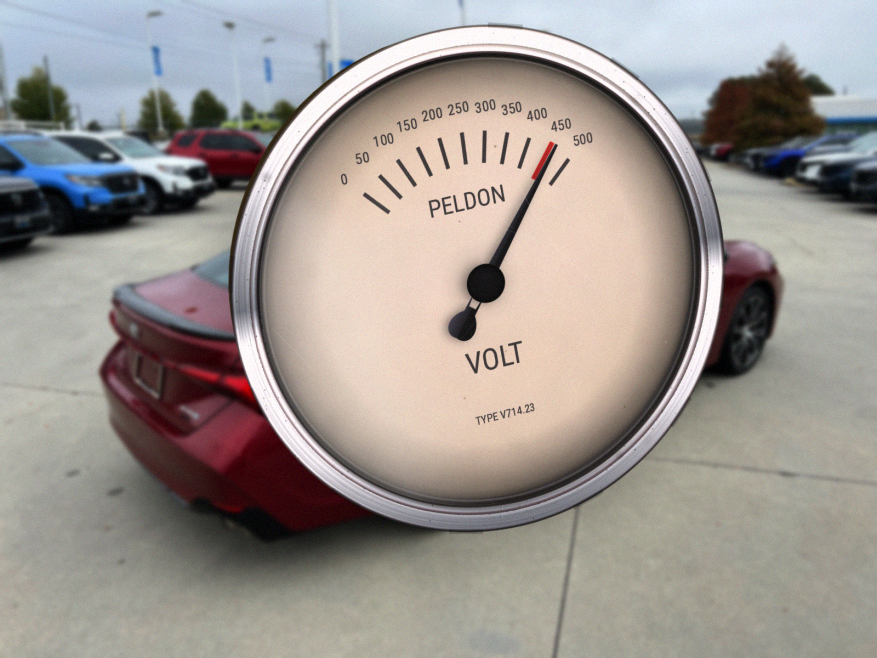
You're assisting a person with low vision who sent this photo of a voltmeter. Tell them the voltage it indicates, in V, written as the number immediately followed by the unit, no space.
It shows 450V
